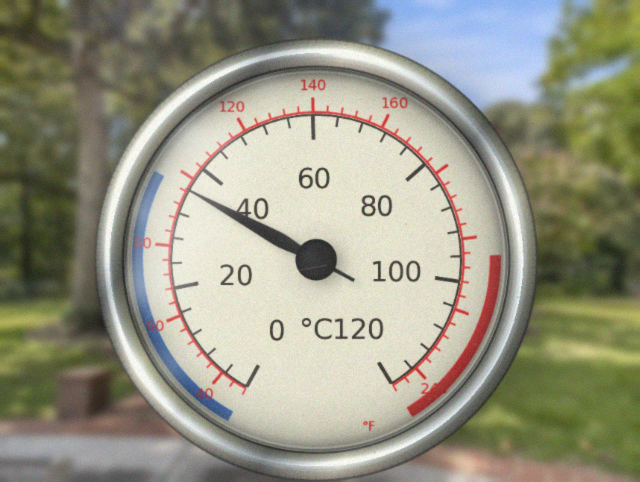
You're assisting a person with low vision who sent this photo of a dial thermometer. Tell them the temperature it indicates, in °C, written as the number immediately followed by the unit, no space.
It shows 36°C
